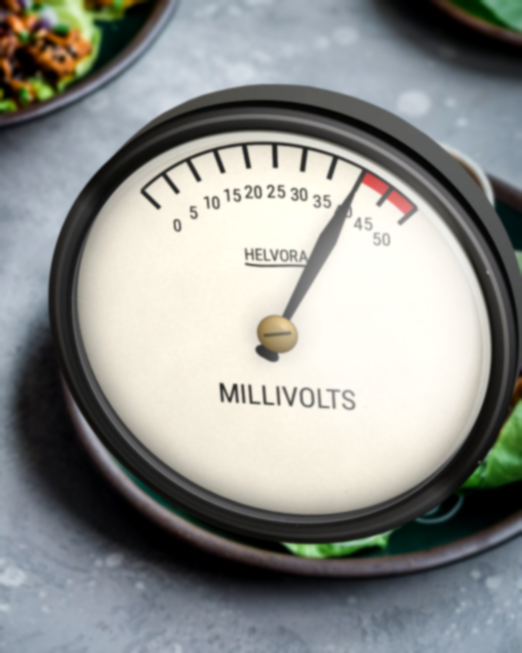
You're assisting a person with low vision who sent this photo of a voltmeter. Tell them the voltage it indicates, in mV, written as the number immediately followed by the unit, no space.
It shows 40mV
